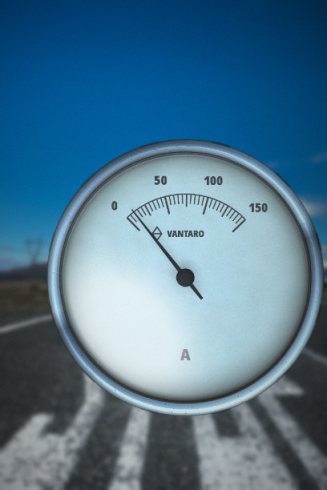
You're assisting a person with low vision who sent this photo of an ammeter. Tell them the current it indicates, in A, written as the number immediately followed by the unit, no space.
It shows 10A
